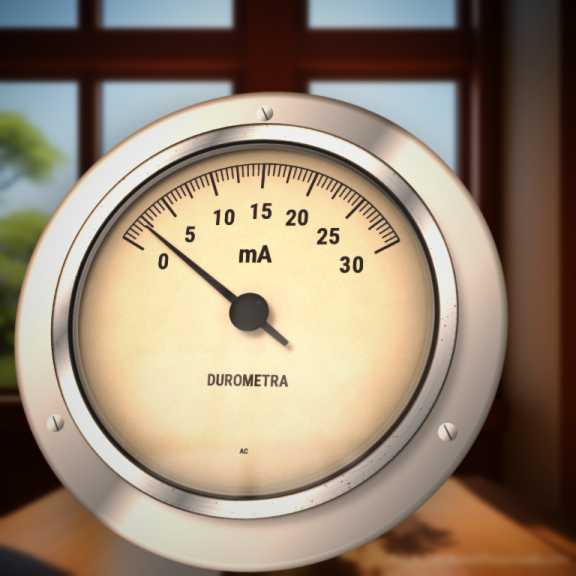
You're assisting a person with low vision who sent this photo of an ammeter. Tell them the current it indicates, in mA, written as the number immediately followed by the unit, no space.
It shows 2mA
